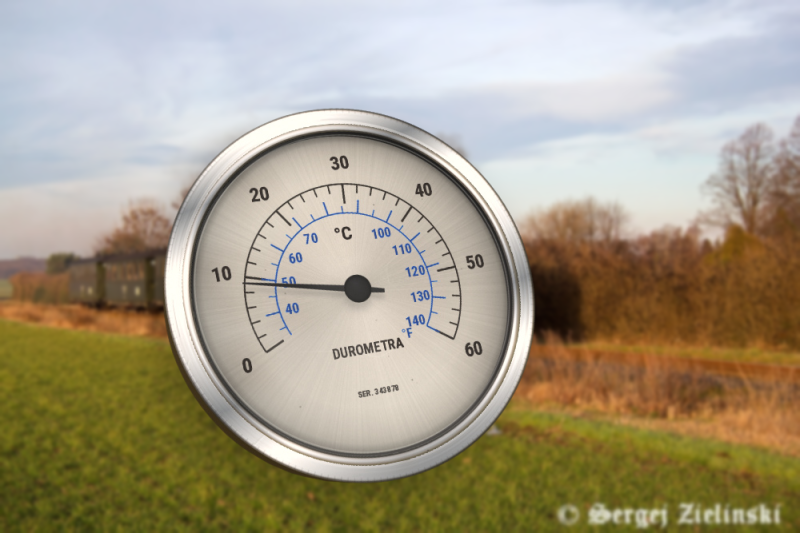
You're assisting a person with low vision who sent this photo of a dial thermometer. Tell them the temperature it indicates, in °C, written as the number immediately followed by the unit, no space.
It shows 9°C
